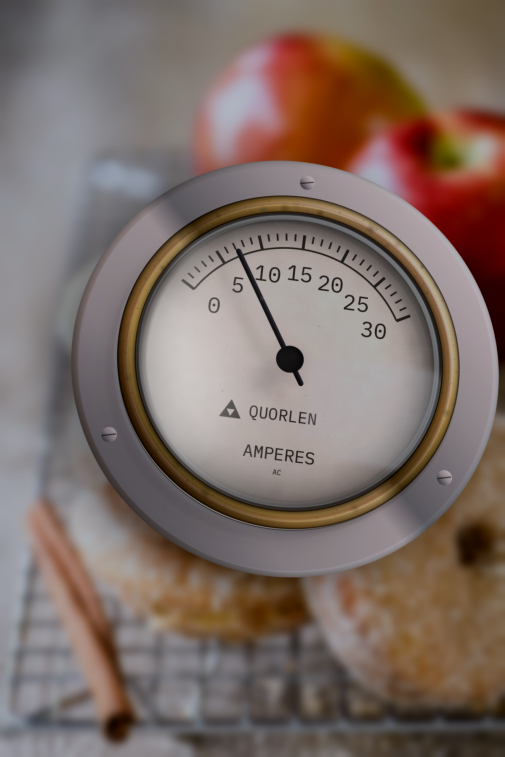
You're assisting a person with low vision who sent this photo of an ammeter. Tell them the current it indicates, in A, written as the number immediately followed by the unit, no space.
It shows 7A
